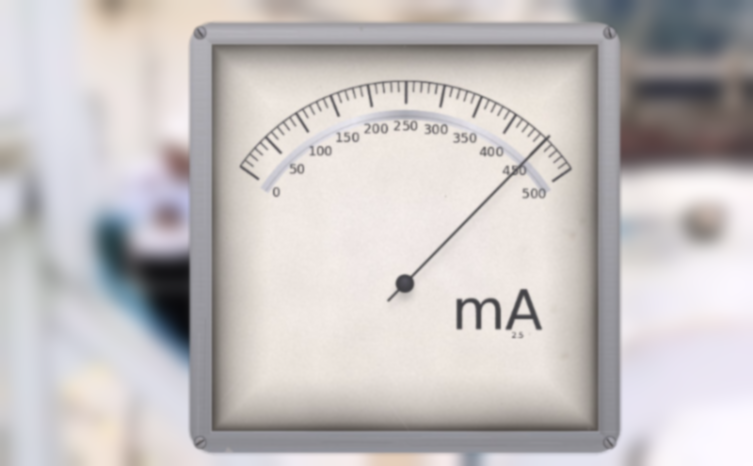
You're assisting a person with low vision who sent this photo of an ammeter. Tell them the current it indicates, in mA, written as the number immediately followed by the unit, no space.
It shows 450mA
